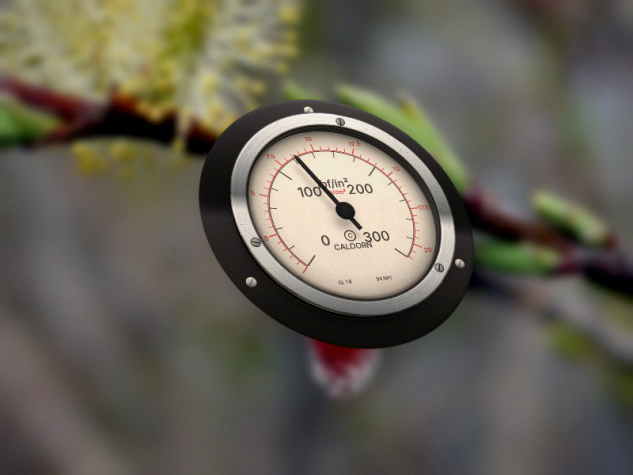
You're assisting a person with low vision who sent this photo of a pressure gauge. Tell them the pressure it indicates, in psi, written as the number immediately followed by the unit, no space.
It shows 120psi
